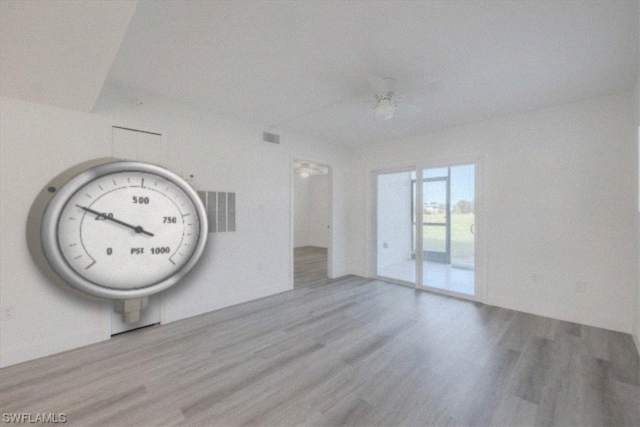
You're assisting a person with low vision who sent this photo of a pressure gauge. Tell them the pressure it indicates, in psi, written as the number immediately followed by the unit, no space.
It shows 250psi
